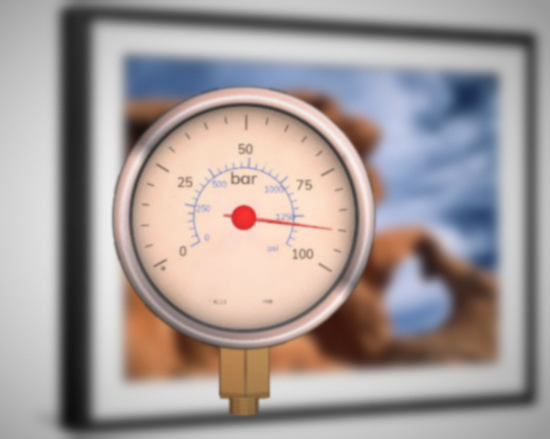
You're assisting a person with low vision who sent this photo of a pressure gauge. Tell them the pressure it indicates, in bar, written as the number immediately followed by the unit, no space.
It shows 90bar
